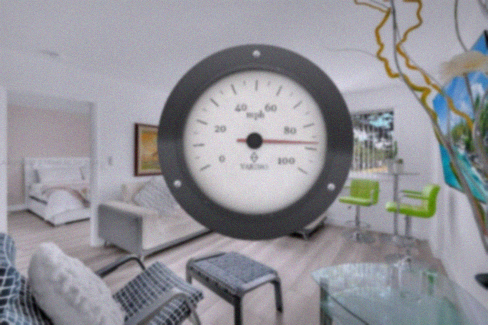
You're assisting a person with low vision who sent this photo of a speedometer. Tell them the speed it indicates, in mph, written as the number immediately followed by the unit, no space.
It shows 87.5mph
